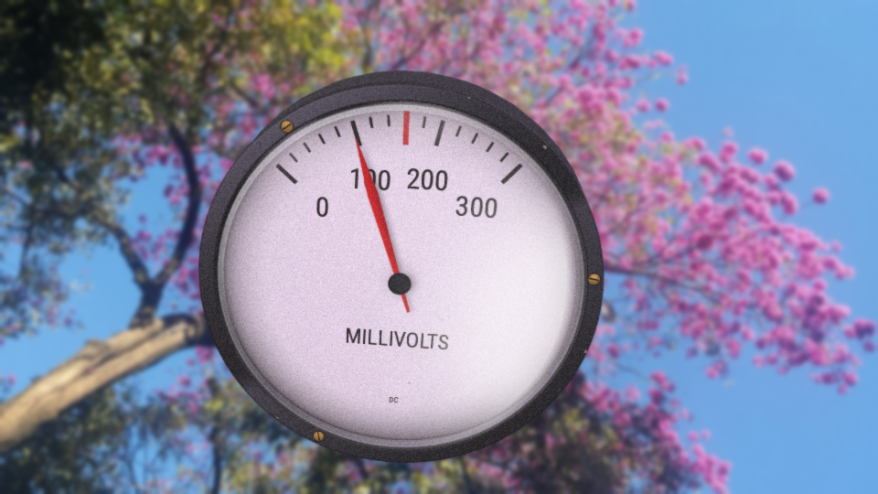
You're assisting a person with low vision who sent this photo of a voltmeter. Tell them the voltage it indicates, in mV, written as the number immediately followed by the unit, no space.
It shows 100mV
